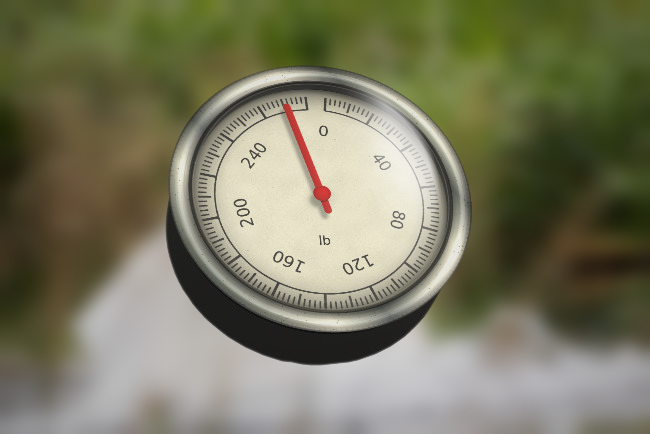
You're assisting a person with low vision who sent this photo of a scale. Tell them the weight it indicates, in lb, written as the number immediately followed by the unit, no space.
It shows 270lb
